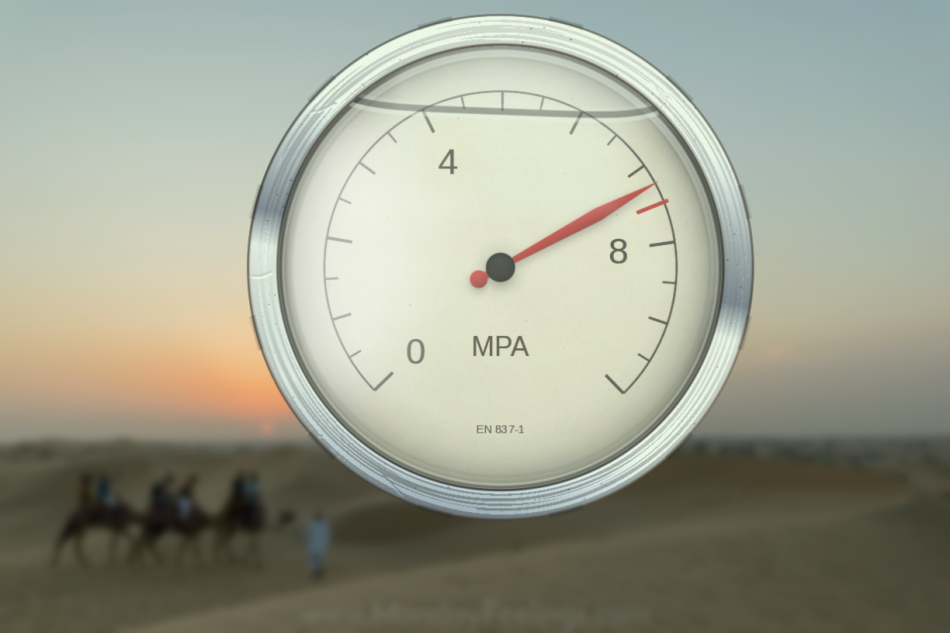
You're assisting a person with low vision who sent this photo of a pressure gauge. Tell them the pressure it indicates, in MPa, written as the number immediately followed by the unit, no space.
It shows 7.25MPa
